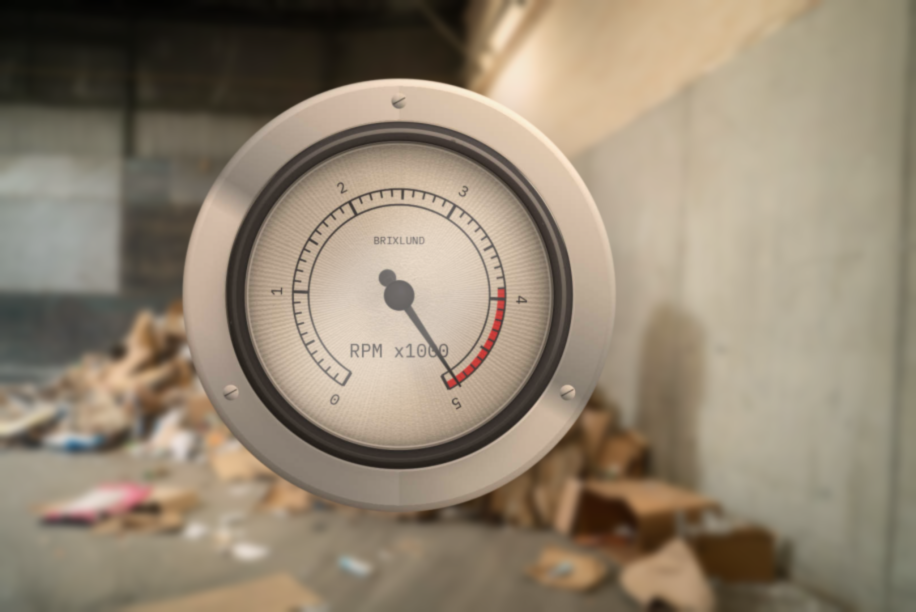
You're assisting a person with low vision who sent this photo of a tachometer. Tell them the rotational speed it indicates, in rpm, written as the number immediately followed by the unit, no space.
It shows 4900rpm
